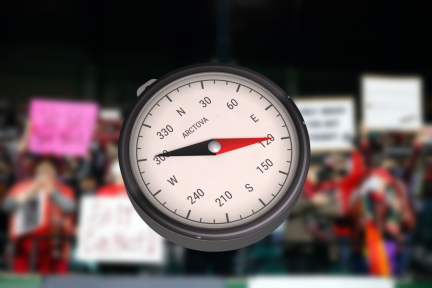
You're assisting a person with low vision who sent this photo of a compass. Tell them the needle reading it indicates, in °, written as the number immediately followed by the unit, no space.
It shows 120°
